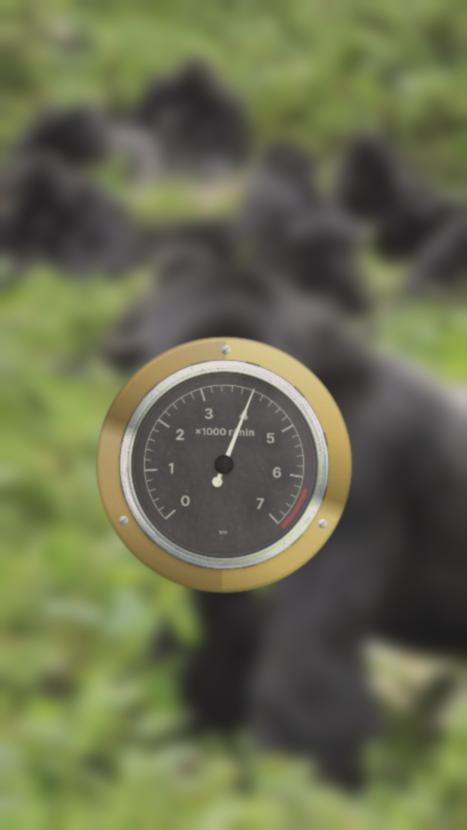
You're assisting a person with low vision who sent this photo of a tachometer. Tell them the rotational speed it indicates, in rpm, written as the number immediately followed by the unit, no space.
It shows 4000rpm
